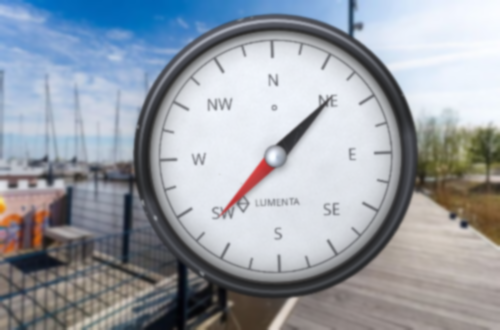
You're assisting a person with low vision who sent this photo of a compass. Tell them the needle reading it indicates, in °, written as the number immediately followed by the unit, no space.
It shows 225°
